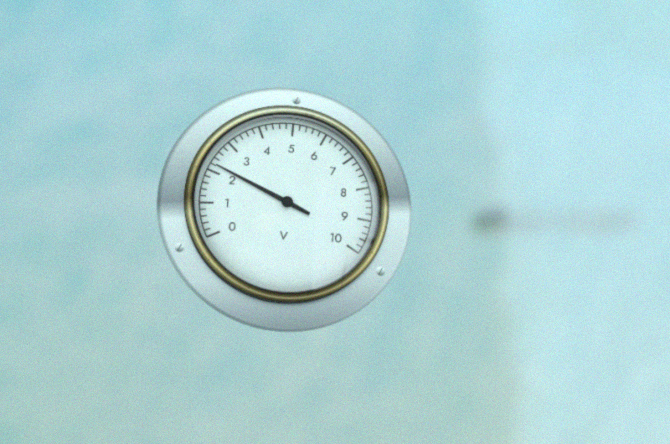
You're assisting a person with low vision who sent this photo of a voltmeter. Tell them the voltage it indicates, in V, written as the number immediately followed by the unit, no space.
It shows 2.2V
